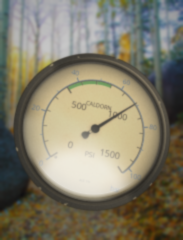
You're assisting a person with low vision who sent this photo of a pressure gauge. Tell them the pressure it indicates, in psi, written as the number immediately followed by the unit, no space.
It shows 1000psi
